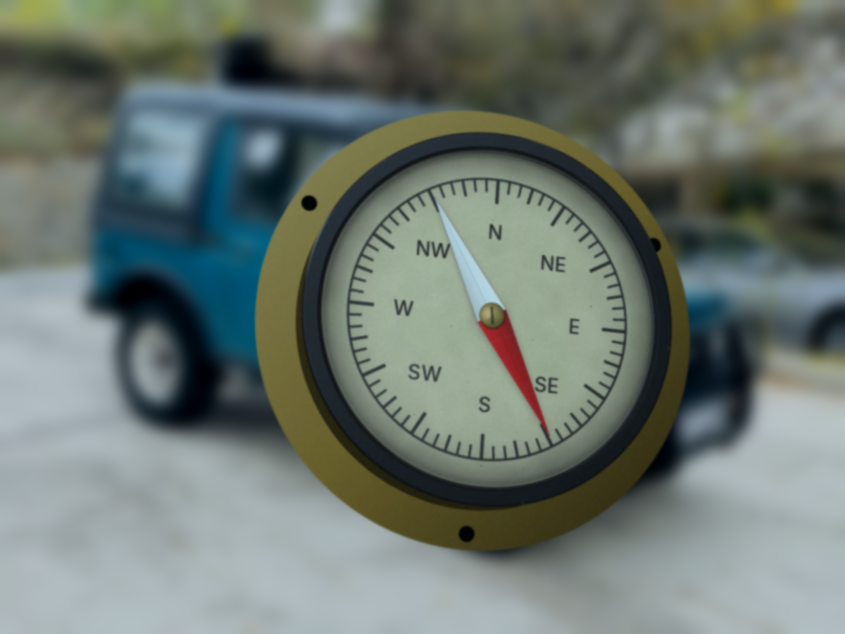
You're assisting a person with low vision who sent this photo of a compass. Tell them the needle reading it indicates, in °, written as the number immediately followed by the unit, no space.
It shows 150°
